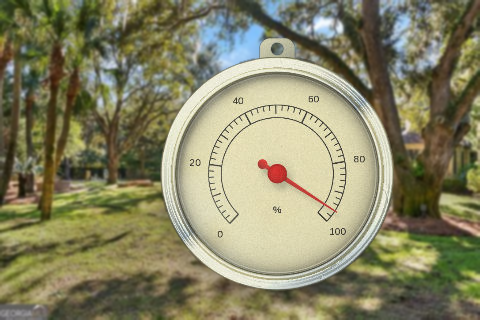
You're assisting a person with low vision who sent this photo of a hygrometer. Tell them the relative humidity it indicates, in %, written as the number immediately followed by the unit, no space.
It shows 96%
